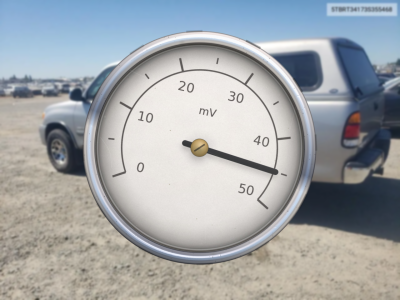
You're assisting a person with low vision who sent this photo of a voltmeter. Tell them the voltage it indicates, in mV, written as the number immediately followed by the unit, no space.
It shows 45mV
